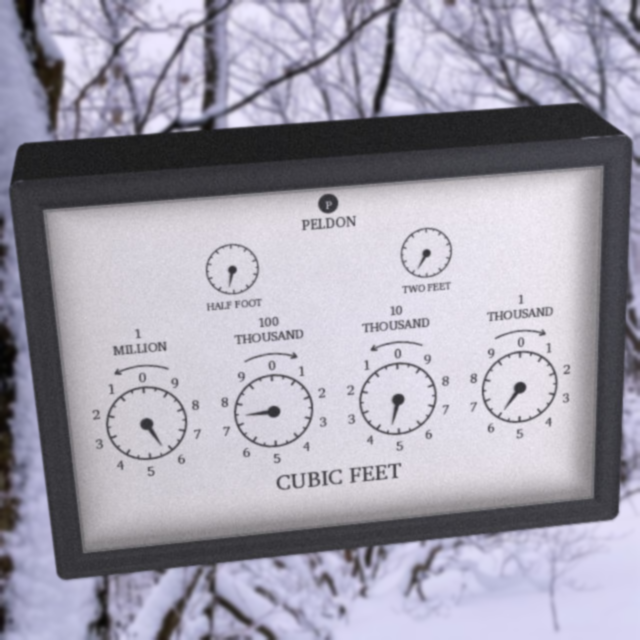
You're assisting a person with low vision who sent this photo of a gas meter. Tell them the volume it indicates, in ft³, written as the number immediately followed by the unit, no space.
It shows 574600ft³
